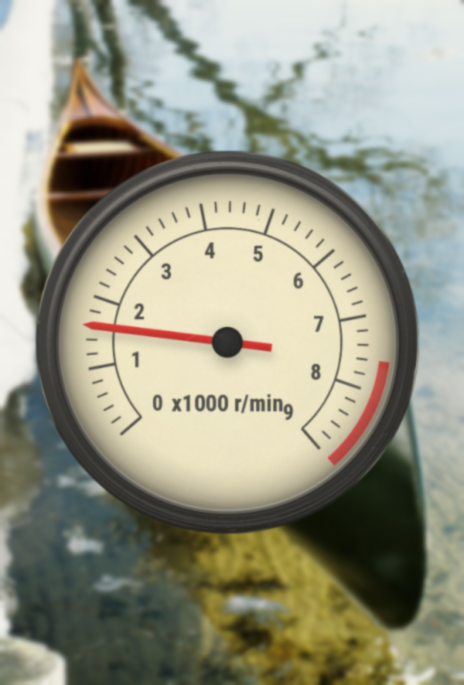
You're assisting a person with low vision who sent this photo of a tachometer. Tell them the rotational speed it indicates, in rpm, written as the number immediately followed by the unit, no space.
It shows 1600rpm
